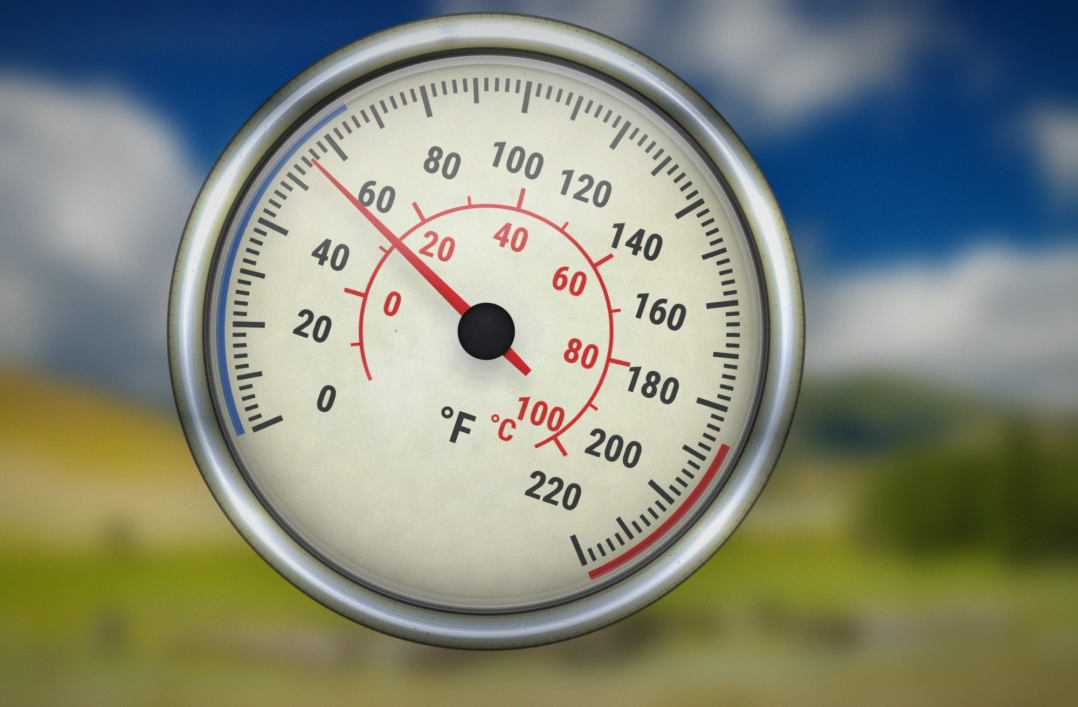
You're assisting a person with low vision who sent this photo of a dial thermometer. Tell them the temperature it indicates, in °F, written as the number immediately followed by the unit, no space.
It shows 55°F
